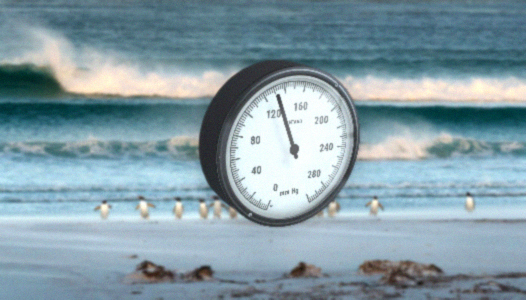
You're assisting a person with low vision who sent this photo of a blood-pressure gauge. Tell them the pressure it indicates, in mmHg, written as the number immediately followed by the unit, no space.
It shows 130mmHg
